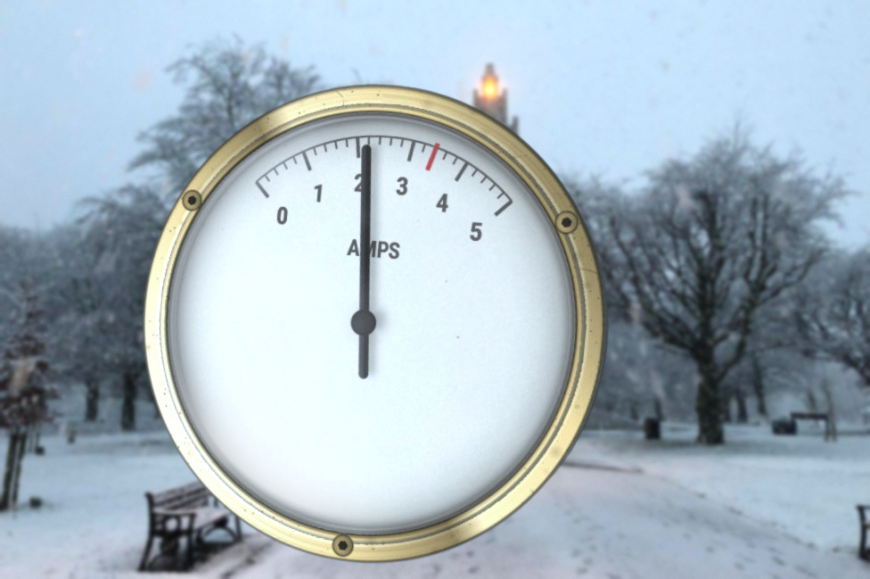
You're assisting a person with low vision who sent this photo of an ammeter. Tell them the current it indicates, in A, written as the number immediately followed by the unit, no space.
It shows 2.2A
